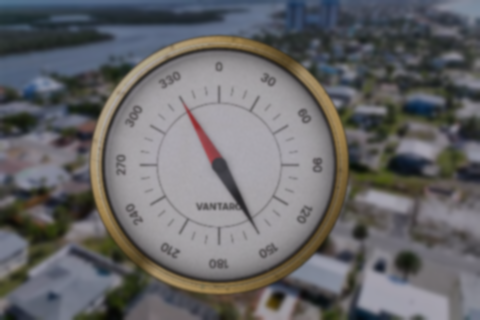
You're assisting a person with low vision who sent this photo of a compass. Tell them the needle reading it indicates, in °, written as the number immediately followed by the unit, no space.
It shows 330°
